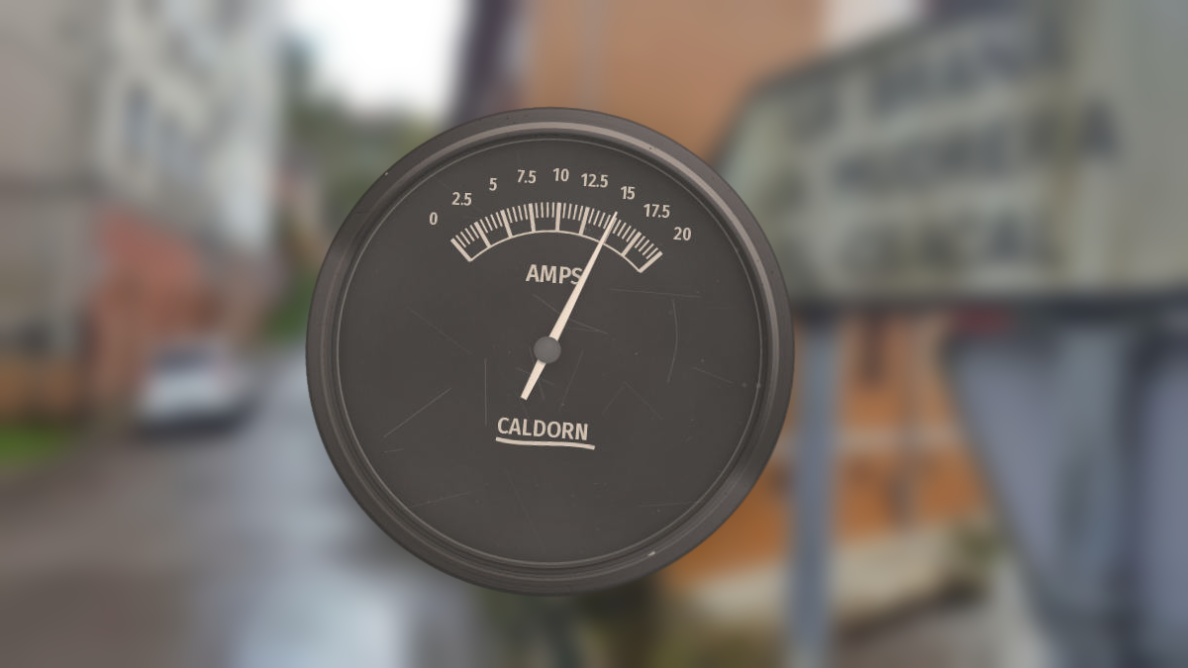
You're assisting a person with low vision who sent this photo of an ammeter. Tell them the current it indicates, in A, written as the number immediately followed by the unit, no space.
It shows 15A
